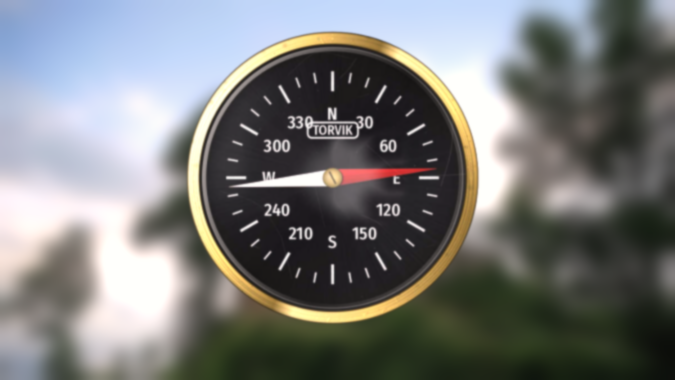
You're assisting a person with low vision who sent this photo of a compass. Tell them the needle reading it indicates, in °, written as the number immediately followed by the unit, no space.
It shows 85°
